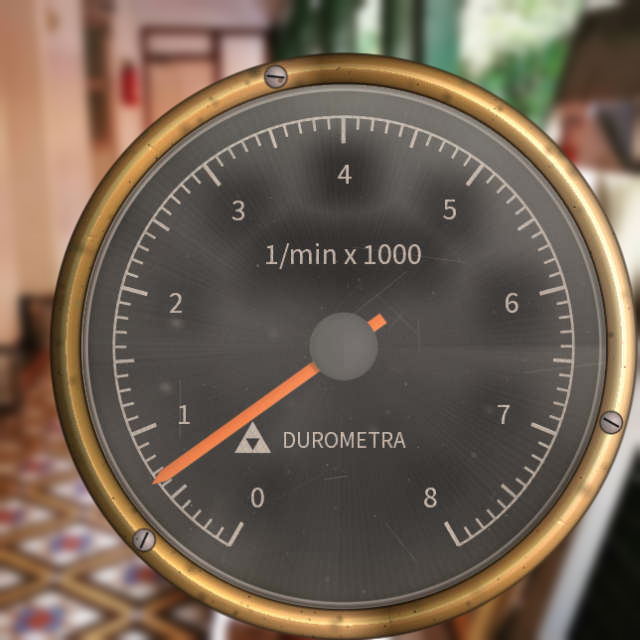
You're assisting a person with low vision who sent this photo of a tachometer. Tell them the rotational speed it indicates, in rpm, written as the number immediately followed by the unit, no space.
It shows 650rpm
